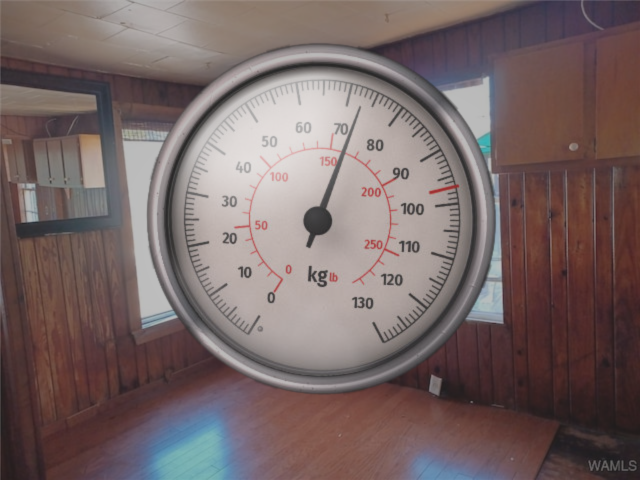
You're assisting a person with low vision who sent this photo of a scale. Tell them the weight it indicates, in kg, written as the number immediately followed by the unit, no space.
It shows 73kg
